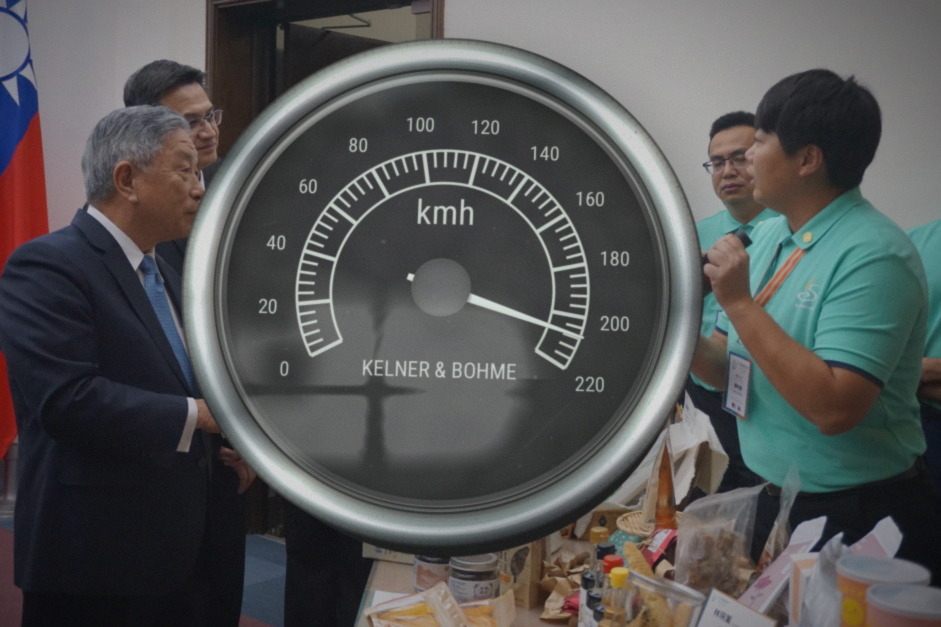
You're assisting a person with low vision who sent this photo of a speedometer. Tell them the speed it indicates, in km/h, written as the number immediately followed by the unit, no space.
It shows 208km/h
